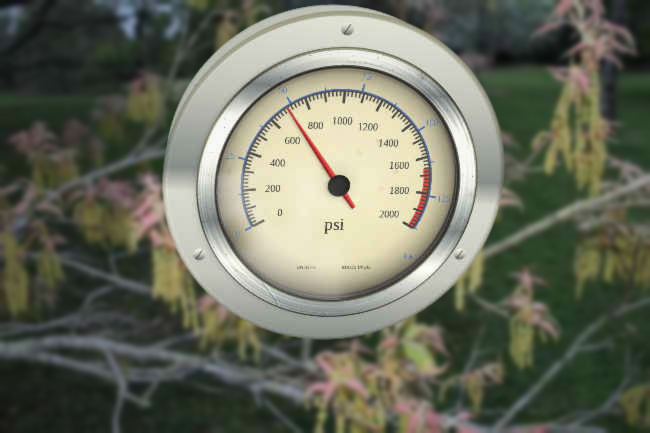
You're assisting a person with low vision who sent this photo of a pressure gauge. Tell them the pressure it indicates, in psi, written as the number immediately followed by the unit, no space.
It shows 700psi
